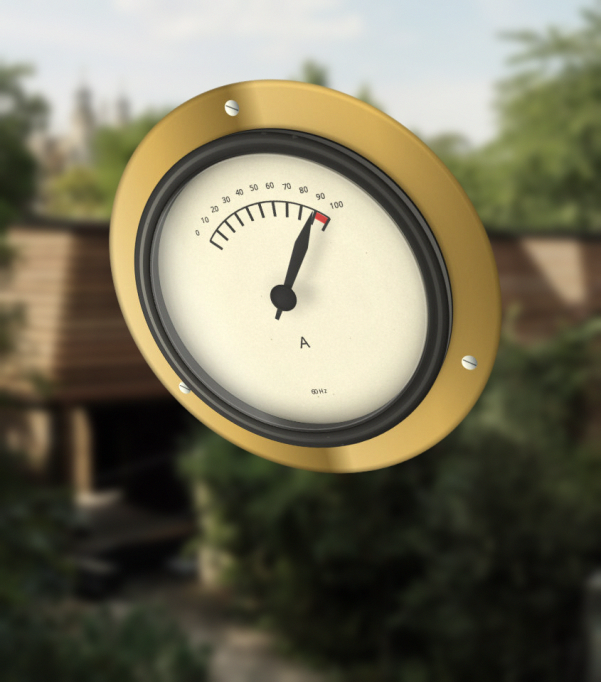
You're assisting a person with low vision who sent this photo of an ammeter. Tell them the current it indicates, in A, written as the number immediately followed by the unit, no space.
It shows 90A
